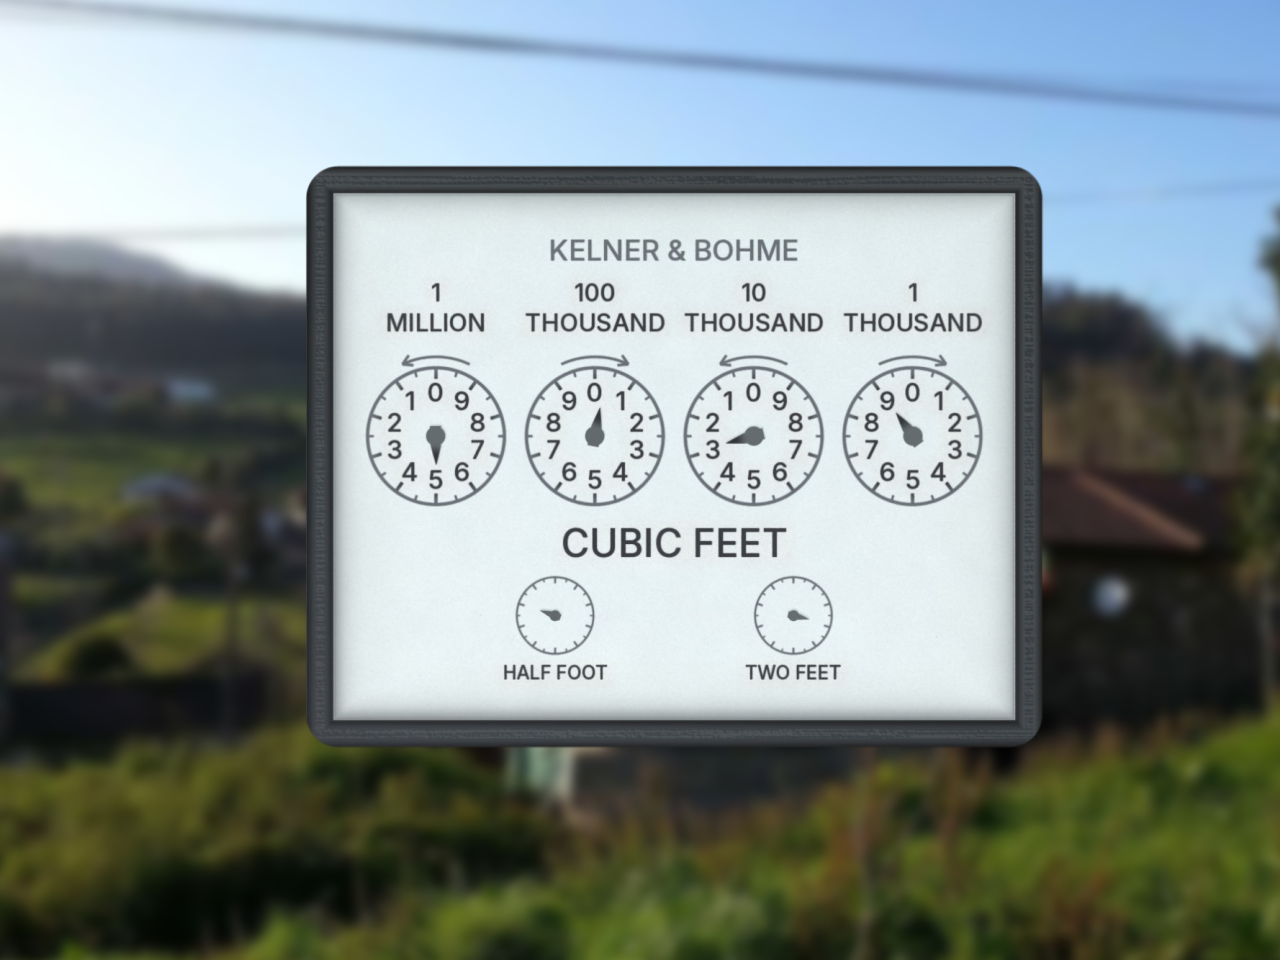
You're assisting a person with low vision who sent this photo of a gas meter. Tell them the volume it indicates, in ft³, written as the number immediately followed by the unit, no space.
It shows 502900ft³
